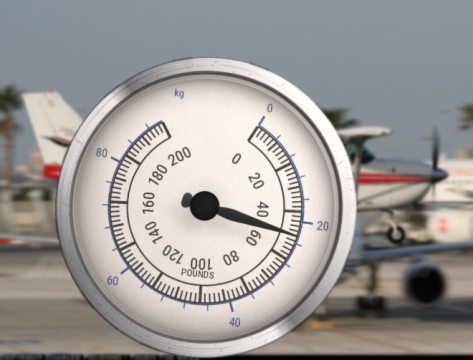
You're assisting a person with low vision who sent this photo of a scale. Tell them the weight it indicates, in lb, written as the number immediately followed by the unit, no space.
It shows 50lb
